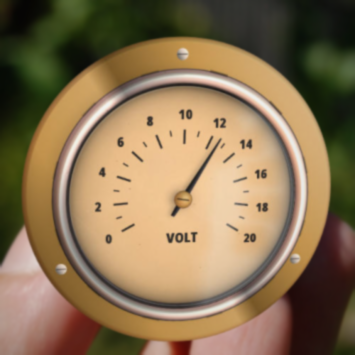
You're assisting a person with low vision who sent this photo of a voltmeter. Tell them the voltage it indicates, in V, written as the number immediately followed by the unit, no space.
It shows 12.5V
